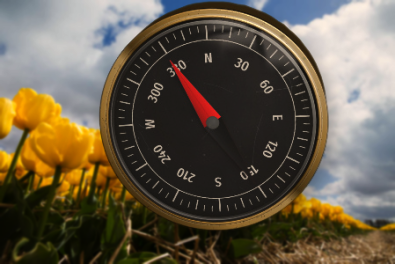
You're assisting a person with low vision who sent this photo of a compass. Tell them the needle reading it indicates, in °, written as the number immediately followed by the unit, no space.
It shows 330°
